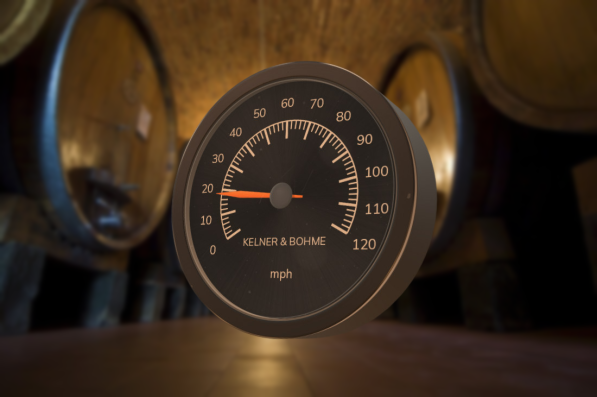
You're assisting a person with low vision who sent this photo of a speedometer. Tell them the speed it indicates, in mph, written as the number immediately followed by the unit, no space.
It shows 18mph
